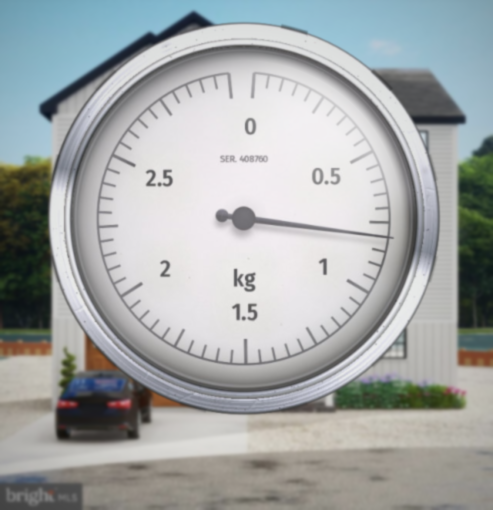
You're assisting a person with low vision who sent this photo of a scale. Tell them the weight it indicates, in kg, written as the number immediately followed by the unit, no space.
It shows 0.8kg
